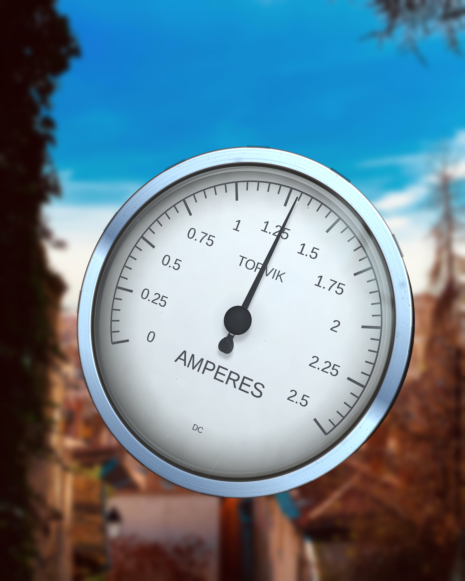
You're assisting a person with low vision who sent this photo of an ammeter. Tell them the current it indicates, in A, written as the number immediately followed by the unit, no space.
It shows 1.3A
